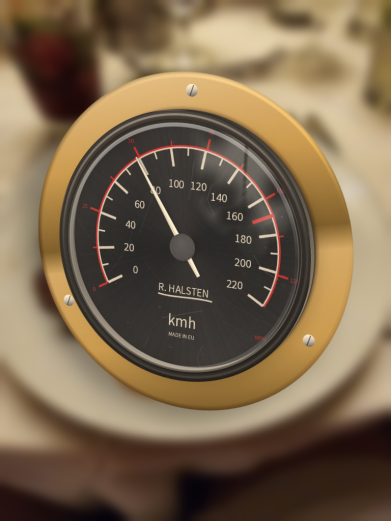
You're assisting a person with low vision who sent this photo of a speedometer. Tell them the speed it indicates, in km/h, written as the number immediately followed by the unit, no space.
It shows 80km/h
